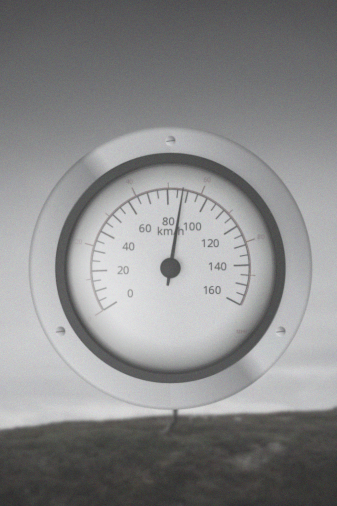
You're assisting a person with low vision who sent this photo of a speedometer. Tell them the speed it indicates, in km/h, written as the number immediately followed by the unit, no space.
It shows 87.5km/h
